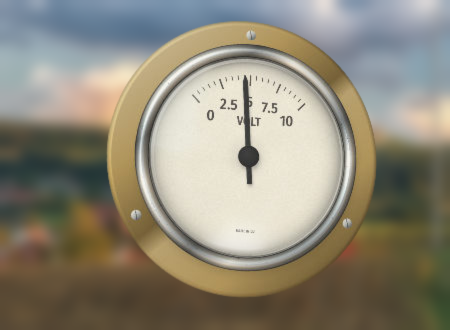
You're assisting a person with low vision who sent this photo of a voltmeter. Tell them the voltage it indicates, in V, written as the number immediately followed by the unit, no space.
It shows 4.5V
